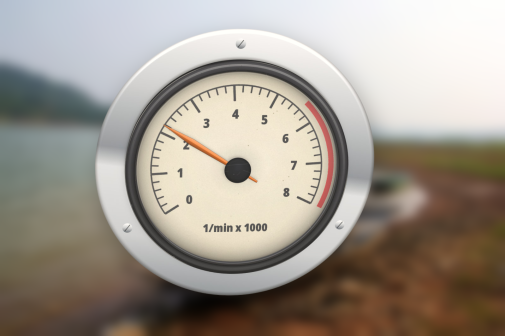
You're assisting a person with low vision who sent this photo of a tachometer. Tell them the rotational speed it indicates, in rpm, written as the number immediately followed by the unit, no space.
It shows 2200rpm
